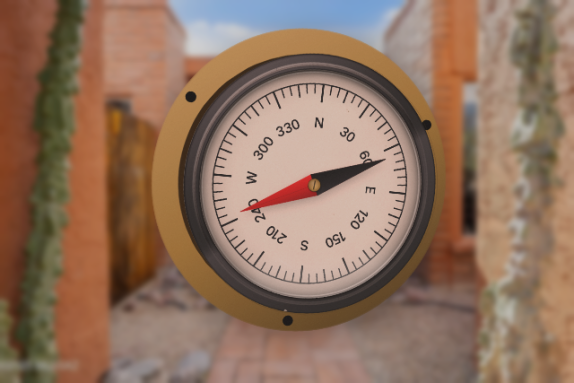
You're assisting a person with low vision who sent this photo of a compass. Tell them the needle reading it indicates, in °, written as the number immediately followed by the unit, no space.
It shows 245°
